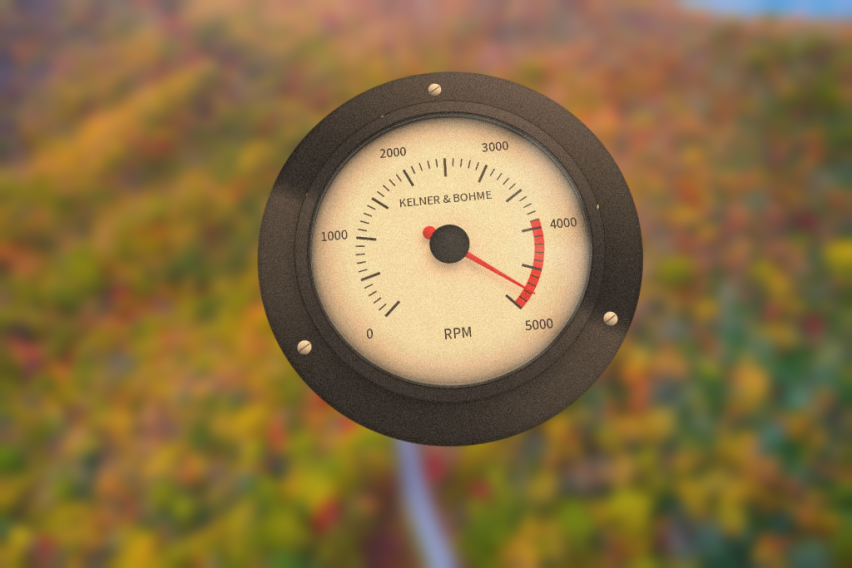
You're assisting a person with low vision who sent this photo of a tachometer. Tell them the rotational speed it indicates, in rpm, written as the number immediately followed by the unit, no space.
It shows 4800rpm
